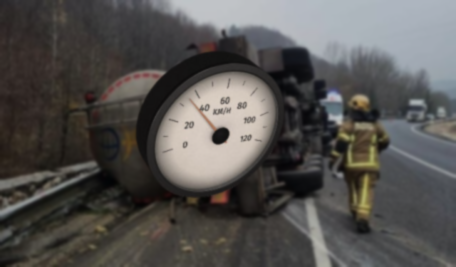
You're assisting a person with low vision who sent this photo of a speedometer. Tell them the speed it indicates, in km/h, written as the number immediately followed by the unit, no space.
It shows 35km/h
